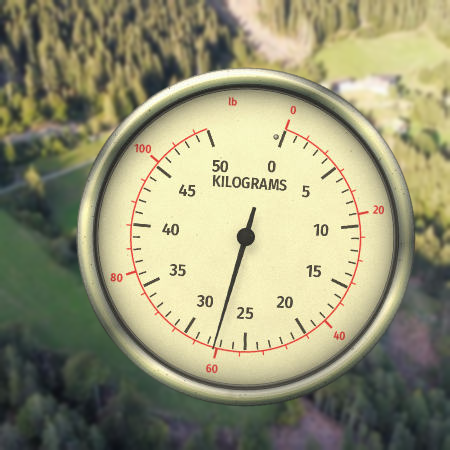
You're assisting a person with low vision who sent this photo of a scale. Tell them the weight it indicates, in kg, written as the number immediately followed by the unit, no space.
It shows 27.5kg
